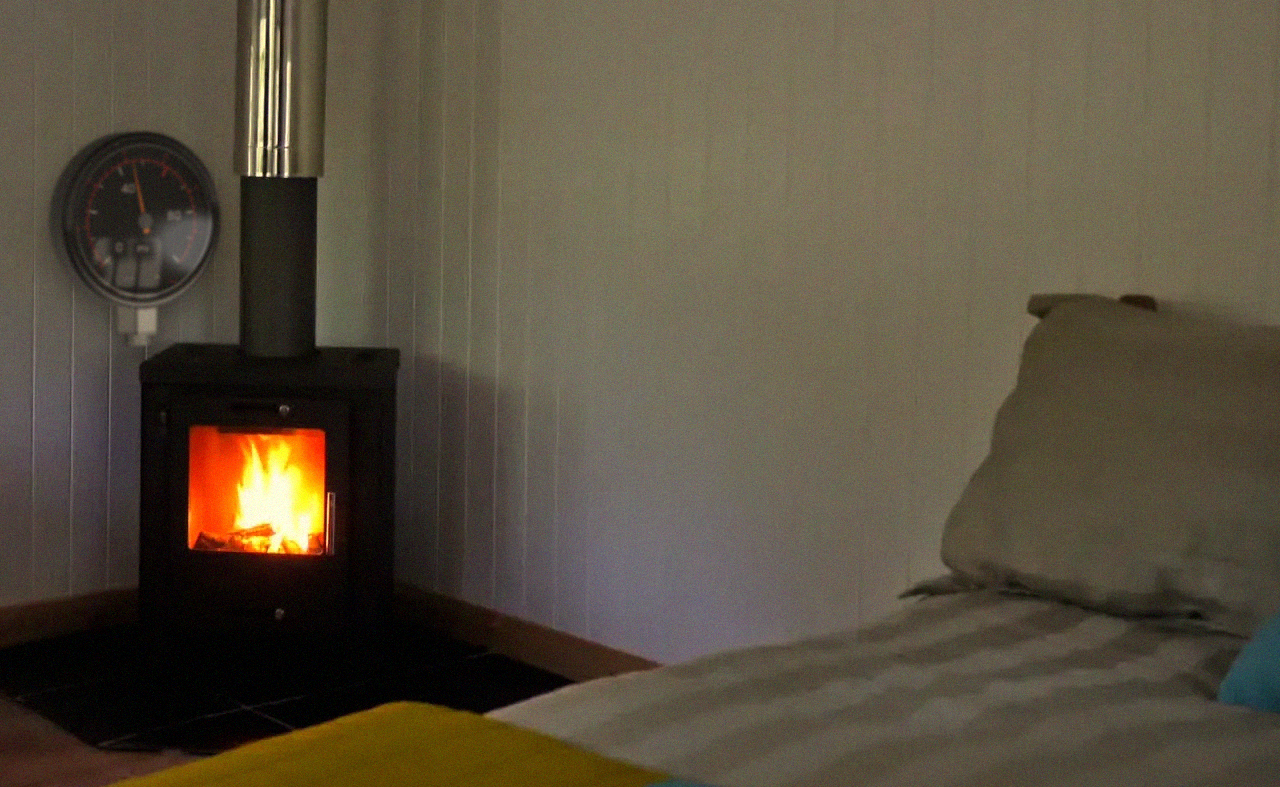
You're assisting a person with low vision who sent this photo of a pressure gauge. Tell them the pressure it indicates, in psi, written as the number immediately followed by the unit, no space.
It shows 45psi
